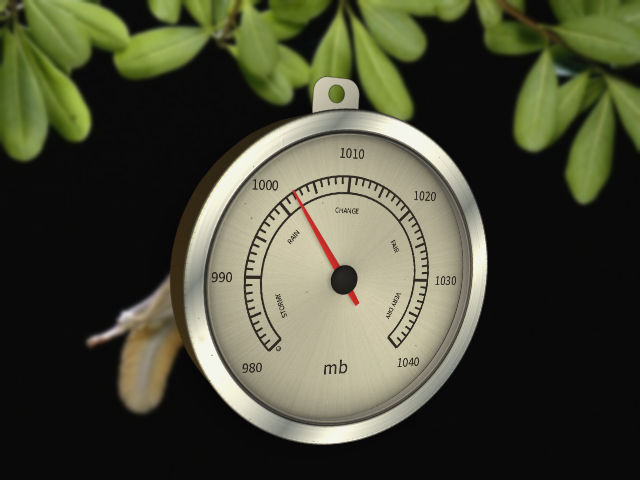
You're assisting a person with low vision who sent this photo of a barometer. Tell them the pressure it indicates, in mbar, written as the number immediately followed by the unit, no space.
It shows 1002mbar
